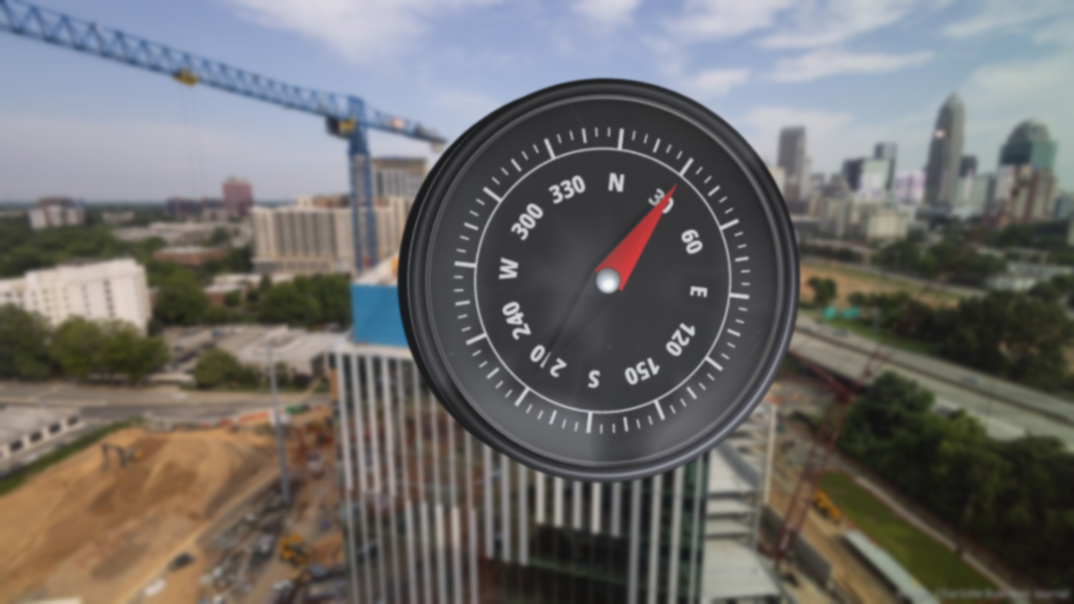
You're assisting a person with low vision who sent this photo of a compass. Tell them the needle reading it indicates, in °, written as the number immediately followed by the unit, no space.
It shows 30°
